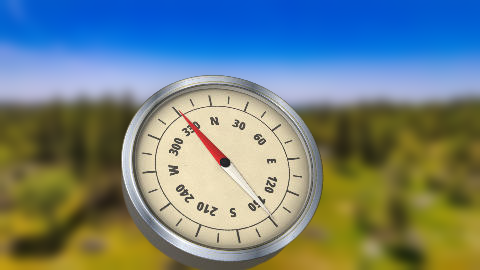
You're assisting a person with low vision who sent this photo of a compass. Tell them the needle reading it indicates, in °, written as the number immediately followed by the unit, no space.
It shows 330°
